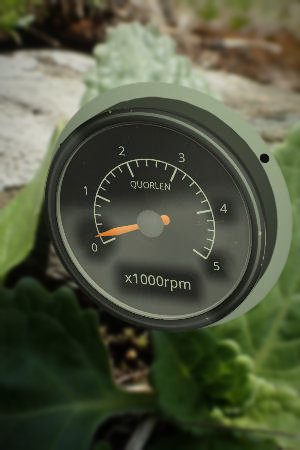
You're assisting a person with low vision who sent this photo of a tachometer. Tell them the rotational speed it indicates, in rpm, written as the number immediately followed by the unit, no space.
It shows 200rpm
